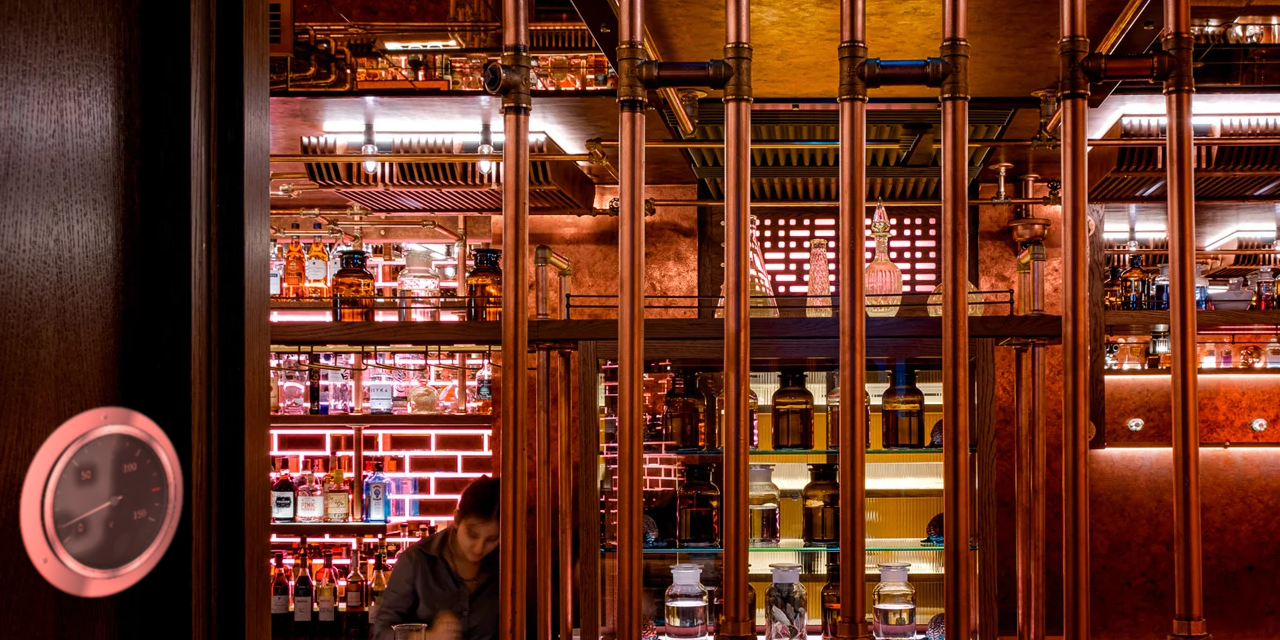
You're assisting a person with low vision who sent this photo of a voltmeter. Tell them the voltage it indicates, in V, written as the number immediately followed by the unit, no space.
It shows 10V
